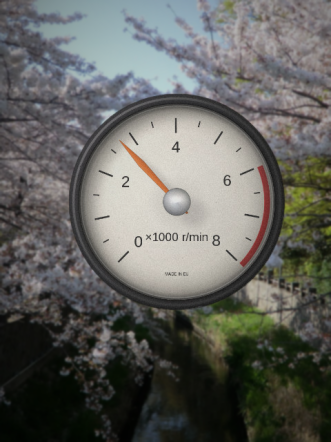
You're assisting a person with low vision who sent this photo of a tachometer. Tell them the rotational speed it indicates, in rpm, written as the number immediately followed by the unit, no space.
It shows 2750rpm
